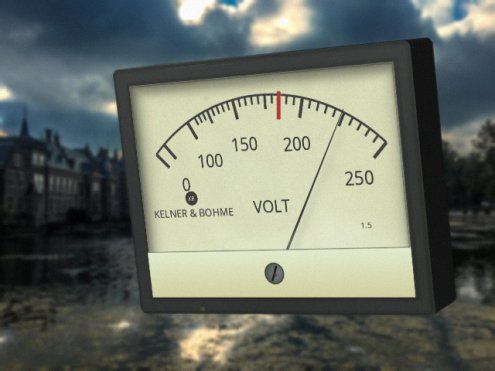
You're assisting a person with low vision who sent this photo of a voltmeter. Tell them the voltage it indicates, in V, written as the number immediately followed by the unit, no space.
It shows 225V
